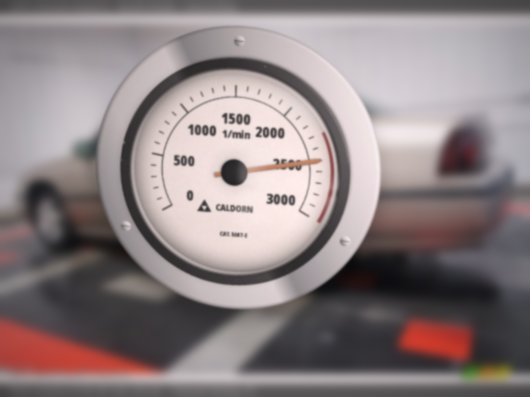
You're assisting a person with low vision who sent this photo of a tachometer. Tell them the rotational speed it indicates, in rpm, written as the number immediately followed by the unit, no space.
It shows 2500rpm
